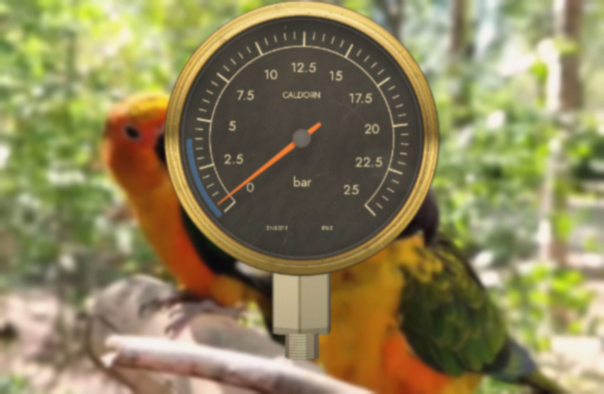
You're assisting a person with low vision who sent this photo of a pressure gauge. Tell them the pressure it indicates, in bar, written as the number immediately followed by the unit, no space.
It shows 0.5bar
